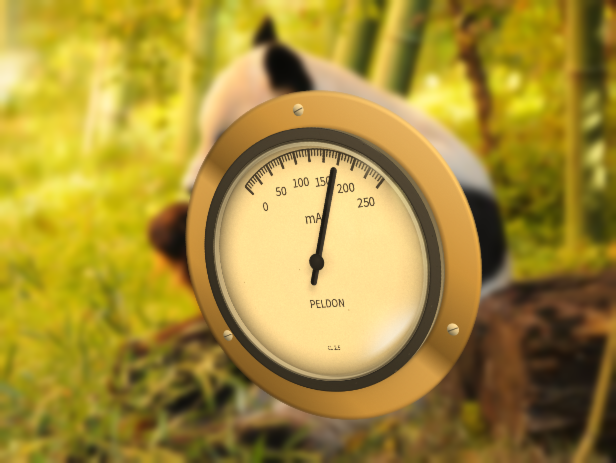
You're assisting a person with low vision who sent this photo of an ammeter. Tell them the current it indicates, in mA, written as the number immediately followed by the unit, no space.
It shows 175mA
